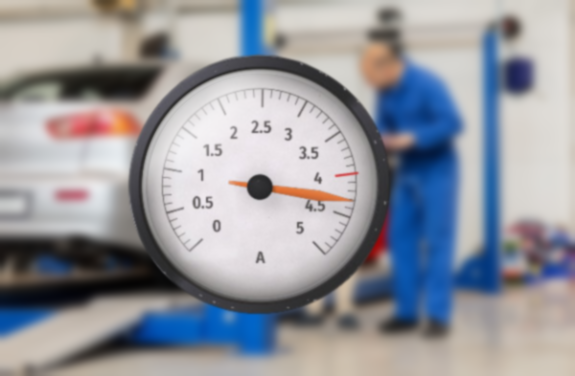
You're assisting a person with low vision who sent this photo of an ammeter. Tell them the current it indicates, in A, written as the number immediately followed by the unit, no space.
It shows 4.3A
